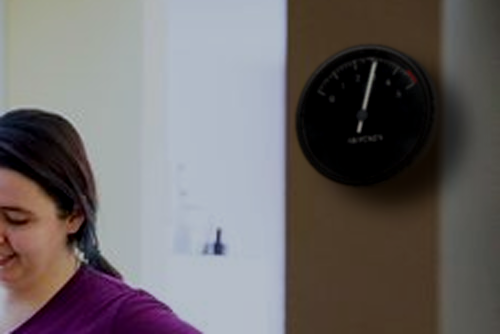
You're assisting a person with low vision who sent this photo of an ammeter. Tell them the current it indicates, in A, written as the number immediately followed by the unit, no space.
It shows 3A
